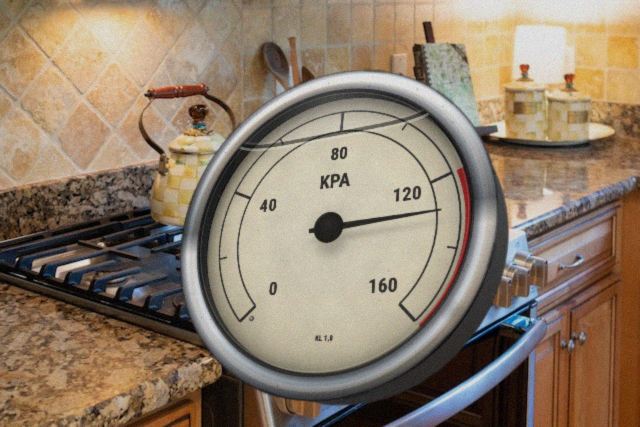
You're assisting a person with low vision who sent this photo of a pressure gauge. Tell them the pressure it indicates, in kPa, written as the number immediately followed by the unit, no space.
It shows 130kPa
